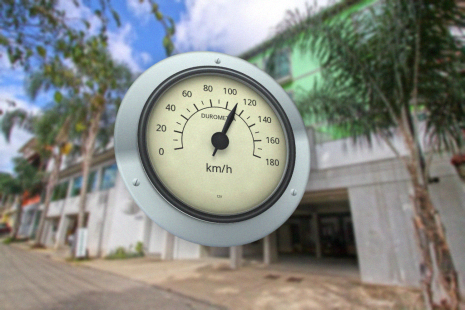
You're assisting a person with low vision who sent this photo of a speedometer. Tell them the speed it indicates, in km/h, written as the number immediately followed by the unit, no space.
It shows 110km/h
